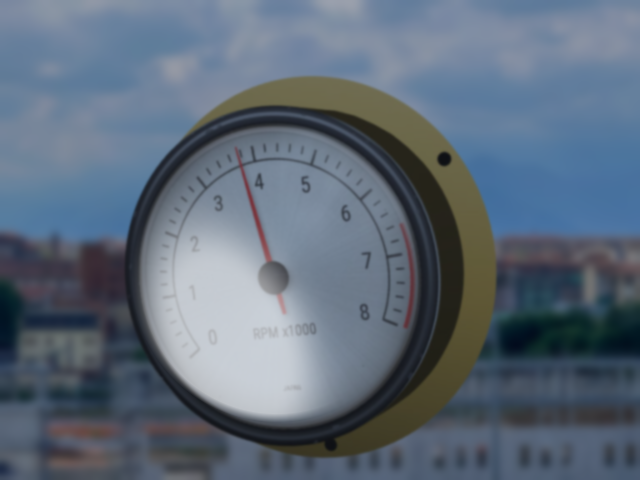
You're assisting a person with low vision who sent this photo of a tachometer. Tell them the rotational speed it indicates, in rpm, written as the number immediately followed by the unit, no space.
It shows 3800rpm
